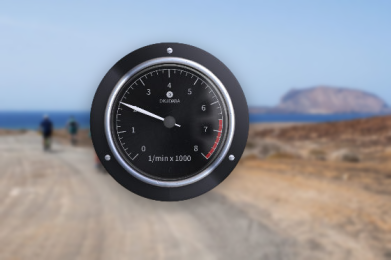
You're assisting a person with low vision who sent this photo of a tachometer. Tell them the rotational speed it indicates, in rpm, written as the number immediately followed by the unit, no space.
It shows 2000rpm
